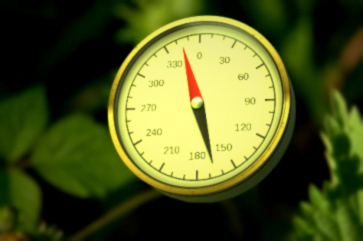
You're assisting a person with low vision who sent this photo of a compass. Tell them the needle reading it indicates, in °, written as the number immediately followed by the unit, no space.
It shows 345°
